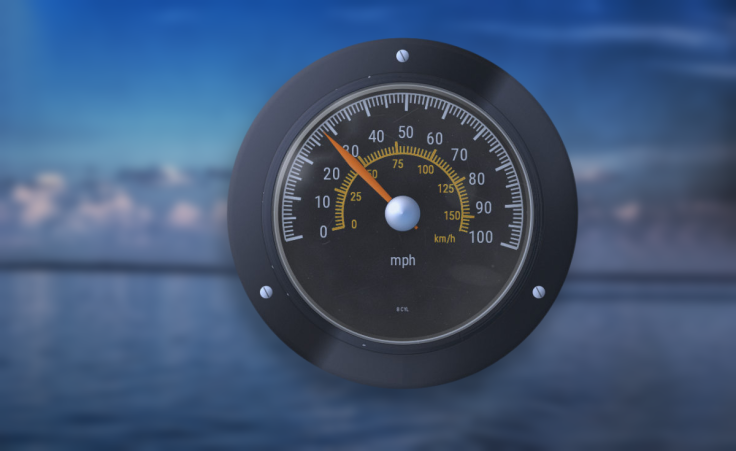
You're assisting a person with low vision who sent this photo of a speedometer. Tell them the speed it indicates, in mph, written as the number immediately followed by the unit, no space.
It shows 28mph
